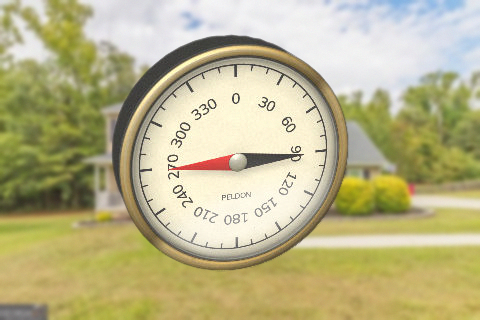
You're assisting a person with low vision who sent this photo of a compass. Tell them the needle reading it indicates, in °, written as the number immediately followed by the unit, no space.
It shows 270°
